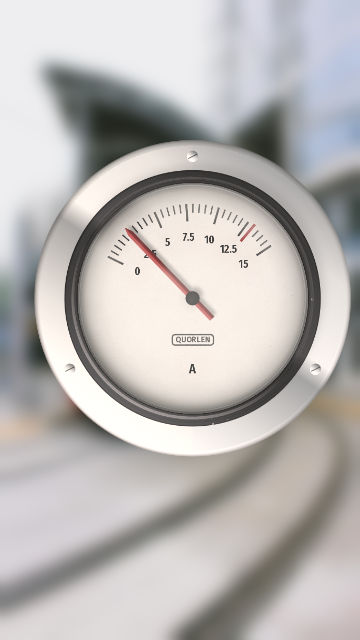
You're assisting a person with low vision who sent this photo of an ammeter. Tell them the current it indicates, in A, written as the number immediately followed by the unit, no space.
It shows 2.5A
